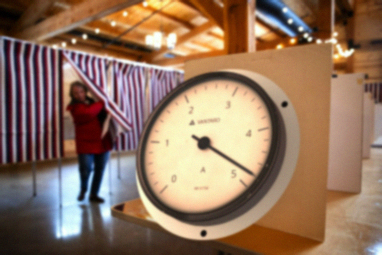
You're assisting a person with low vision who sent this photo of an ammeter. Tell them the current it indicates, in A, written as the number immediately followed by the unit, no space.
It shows 4.8A
